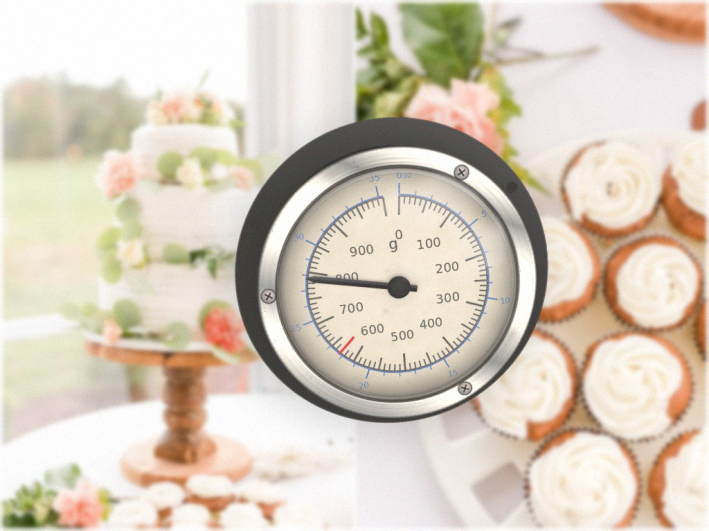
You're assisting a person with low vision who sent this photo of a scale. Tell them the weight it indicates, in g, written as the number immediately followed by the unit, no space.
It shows 790g
